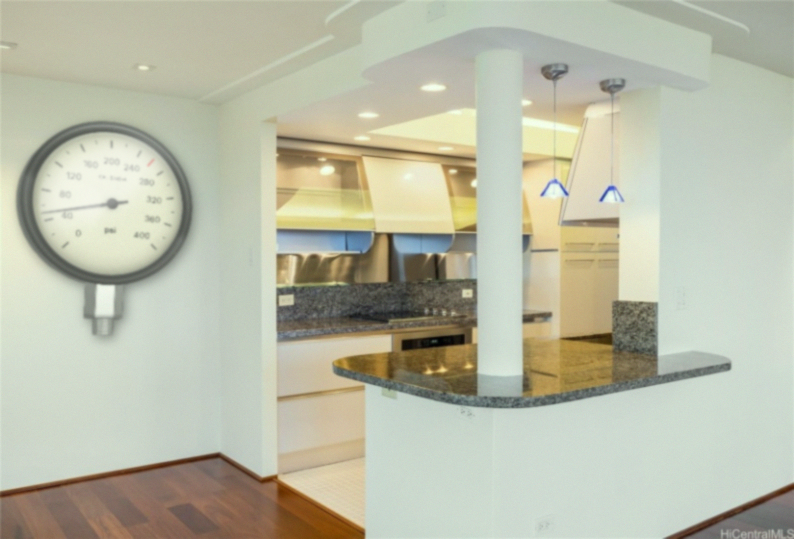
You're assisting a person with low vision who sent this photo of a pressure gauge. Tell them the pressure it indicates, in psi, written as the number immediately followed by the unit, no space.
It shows 50psi
